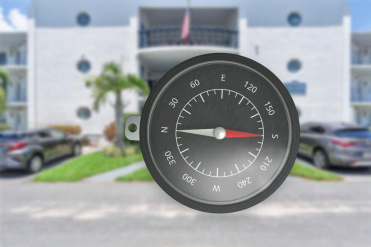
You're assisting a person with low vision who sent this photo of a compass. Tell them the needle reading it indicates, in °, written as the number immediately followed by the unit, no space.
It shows 180°
